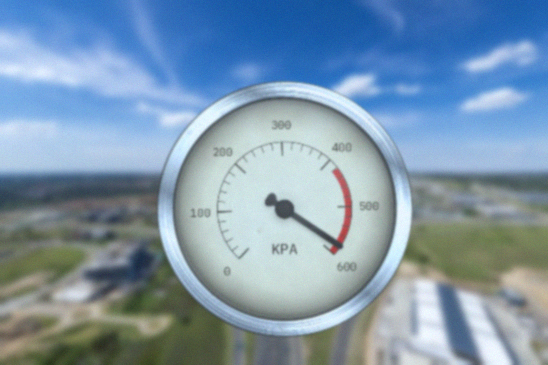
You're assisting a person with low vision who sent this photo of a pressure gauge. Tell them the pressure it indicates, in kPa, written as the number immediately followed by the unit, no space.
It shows 580kPa
